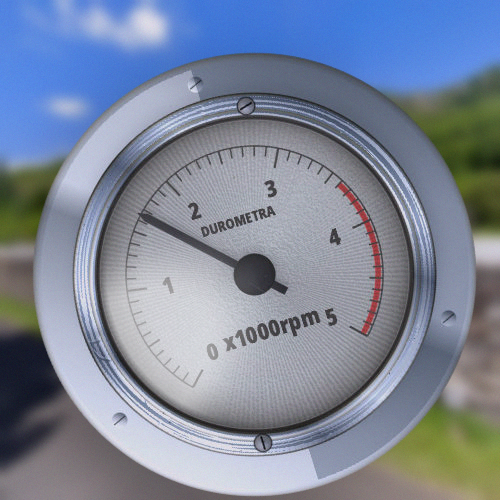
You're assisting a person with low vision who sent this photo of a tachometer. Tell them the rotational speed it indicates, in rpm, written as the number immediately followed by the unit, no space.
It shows 1650rpm
